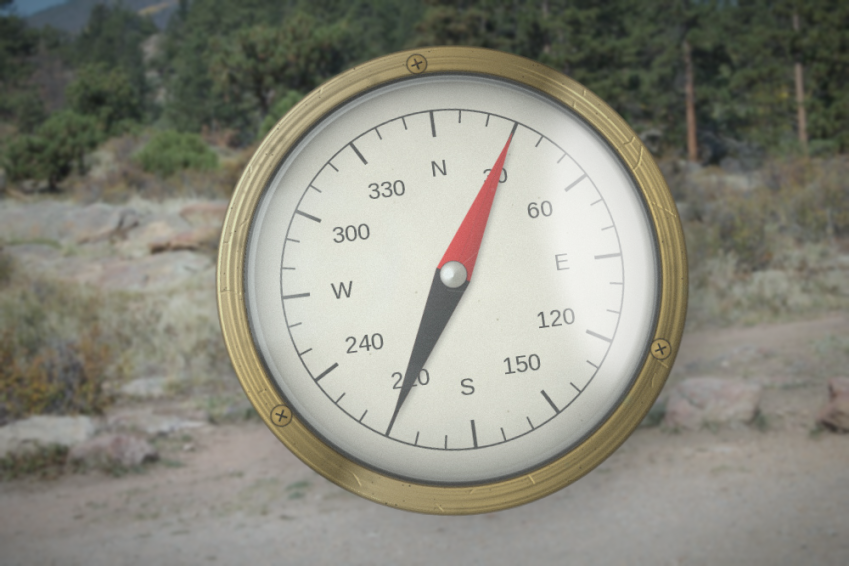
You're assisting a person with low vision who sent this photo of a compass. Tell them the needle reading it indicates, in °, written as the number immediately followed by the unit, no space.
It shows 30°
